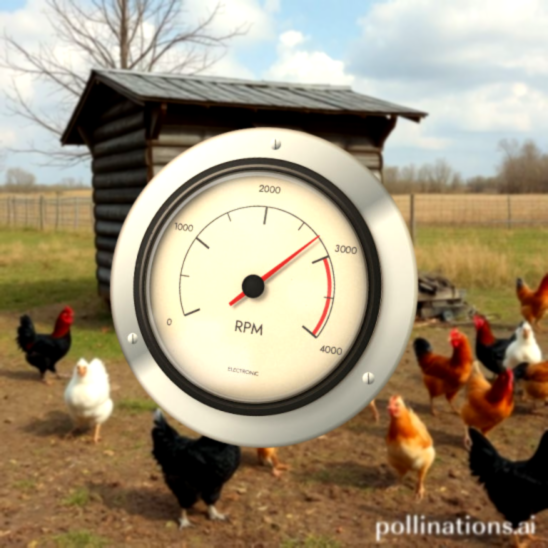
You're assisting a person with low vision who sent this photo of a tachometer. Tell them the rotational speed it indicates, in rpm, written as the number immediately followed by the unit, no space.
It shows 2750rpm
